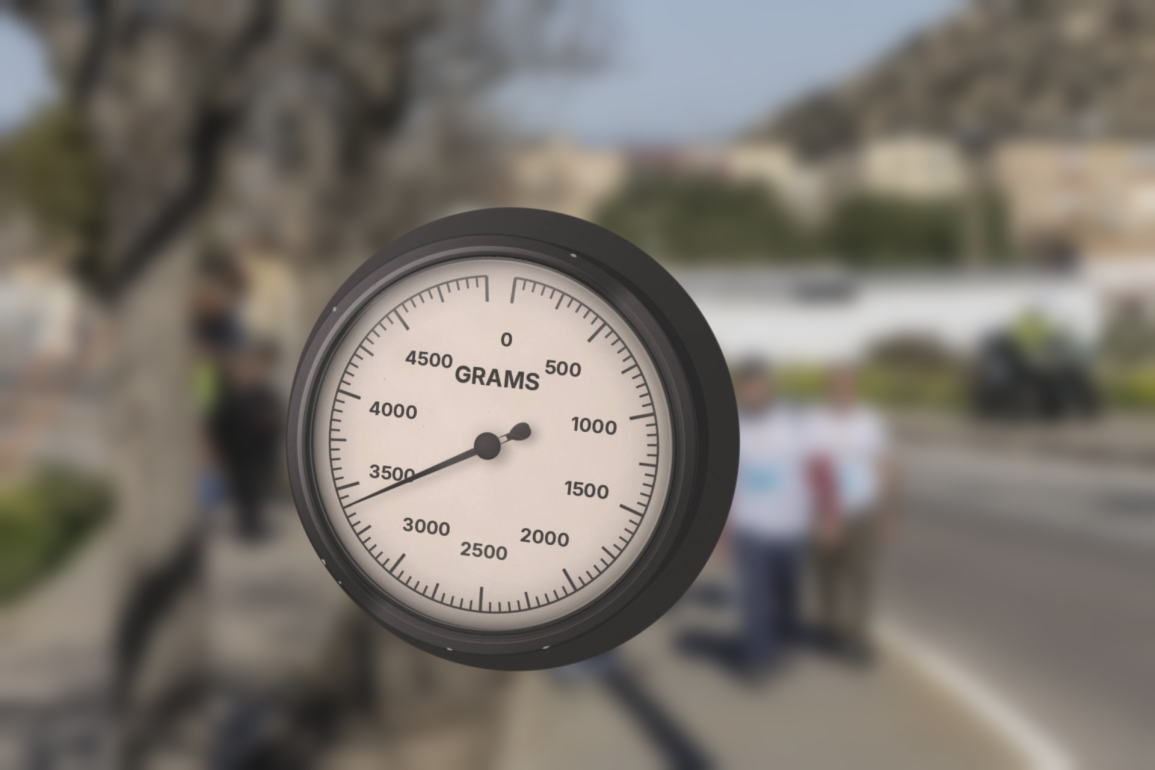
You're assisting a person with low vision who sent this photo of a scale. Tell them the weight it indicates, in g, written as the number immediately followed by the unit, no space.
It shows 3400g
